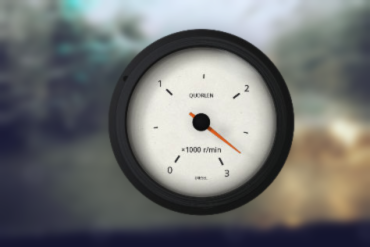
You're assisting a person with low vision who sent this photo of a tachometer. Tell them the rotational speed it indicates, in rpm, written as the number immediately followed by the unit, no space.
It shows 2750rpm
